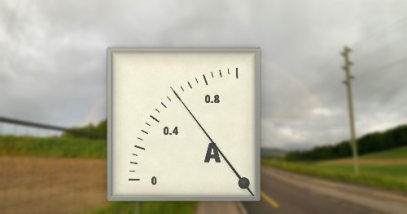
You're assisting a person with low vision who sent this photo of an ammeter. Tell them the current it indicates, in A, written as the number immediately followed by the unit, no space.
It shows 0.6A
